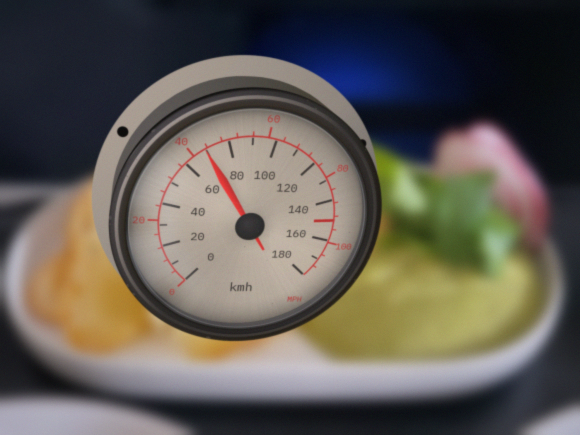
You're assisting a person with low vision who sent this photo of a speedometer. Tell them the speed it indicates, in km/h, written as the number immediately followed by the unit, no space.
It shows 70km/h
